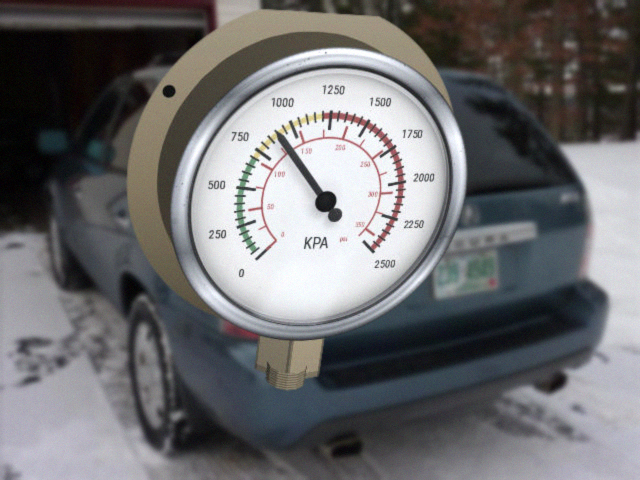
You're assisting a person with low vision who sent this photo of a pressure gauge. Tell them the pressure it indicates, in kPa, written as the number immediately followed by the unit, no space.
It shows 900kPa
